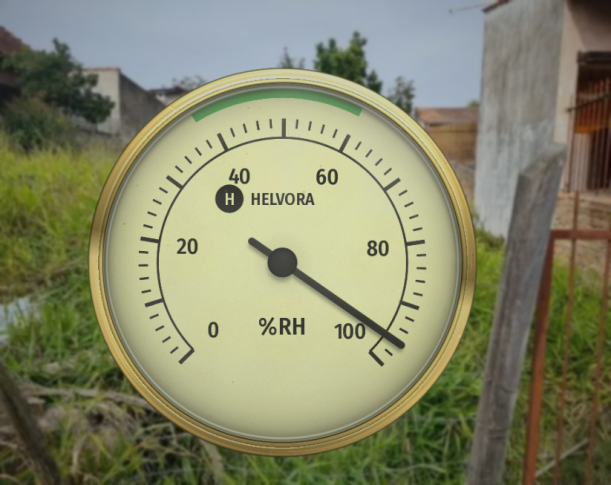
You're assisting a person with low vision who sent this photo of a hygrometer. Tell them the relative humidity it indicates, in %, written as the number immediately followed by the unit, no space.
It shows 96%
